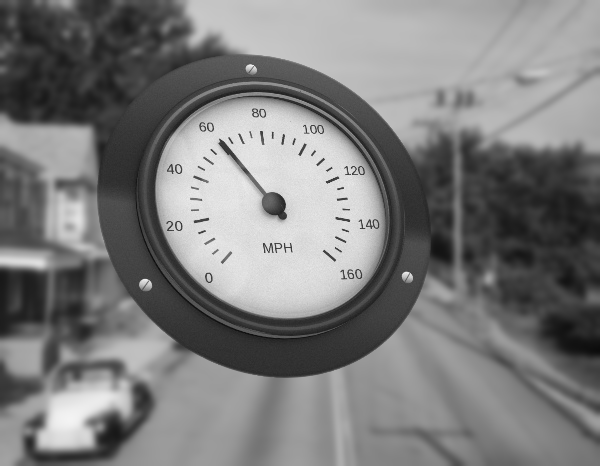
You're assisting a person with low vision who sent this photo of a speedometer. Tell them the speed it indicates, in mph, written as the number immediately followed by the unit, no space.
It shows 60mph
